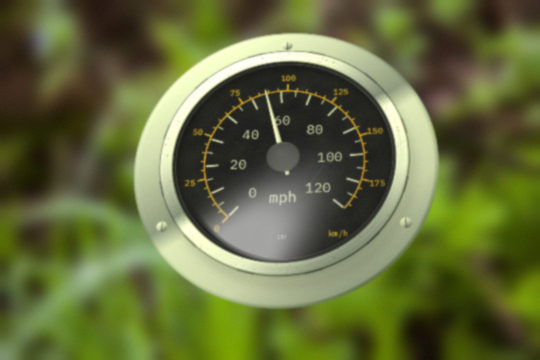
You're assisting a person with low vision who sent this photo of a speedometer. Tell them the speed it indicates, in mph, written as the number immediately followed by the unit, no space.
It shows 55mph
